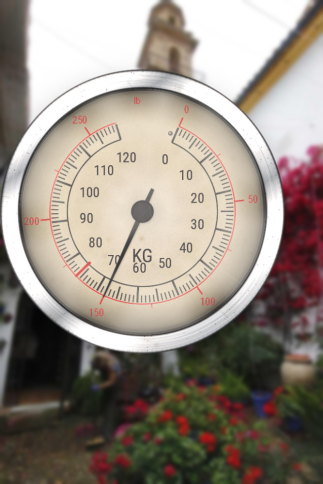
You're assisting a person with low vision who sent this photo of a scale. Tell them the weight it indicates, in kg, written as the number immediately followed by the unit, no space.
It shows 68kg
